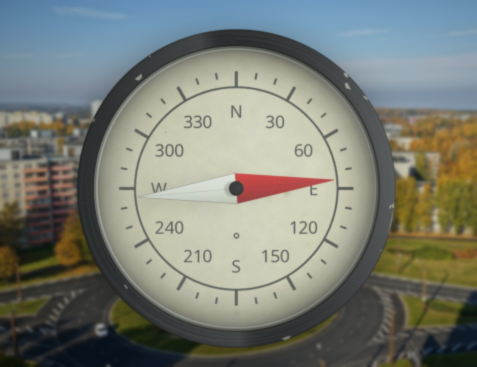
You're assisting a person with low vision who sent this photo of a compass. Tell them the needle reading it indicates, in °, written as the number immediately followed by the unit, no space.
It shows 85°
